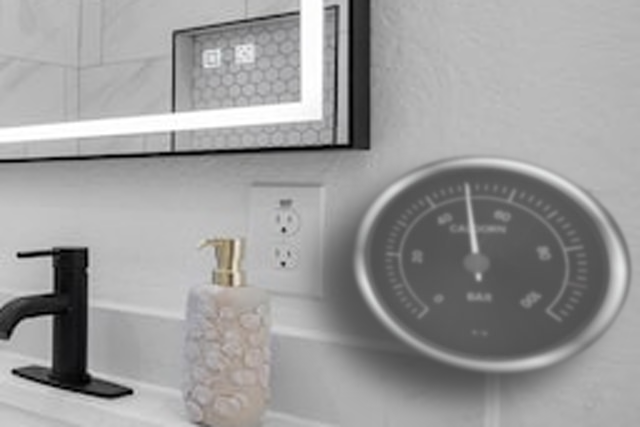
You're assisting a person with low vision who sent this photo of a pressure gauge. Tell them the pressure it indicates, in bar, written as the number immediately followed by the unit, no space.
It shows 50bar
